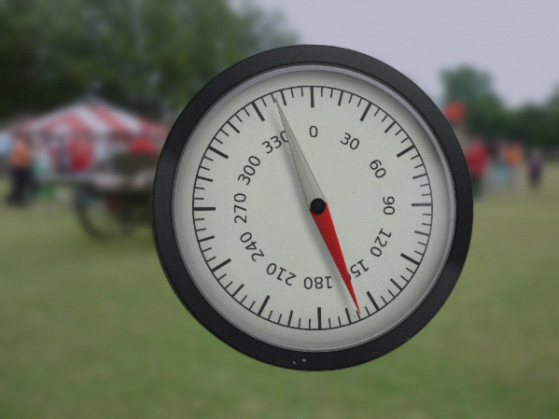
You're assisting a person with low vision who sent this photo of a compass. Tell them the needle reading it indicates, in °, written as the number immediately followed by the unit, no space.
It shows 160°
